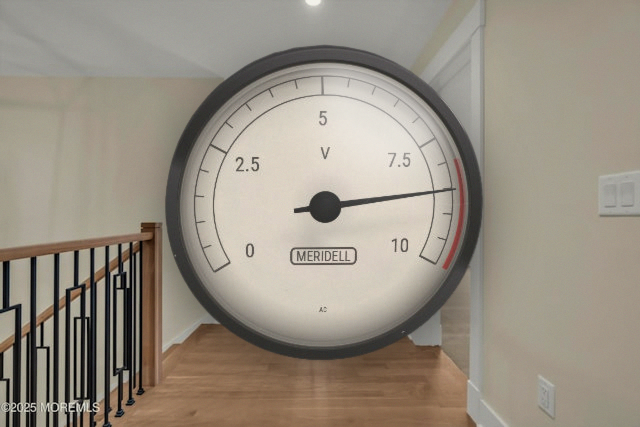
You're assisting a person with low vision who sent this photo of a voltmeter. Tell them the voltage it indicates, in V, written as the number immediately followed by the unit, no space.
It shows 8.5V
